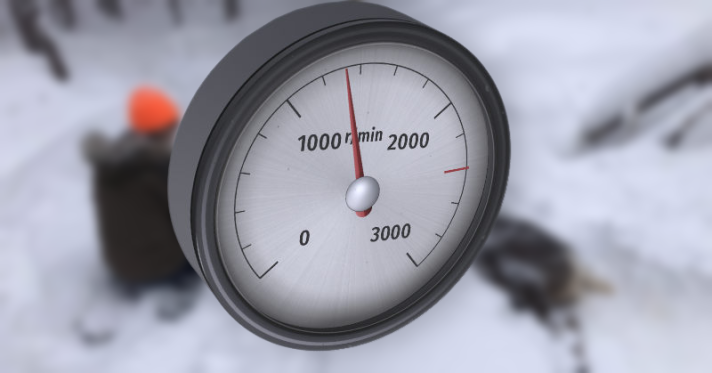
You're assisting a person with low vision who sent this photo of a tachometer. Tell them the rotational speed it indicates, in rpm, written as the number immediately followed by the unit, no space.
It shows 1300rpm
